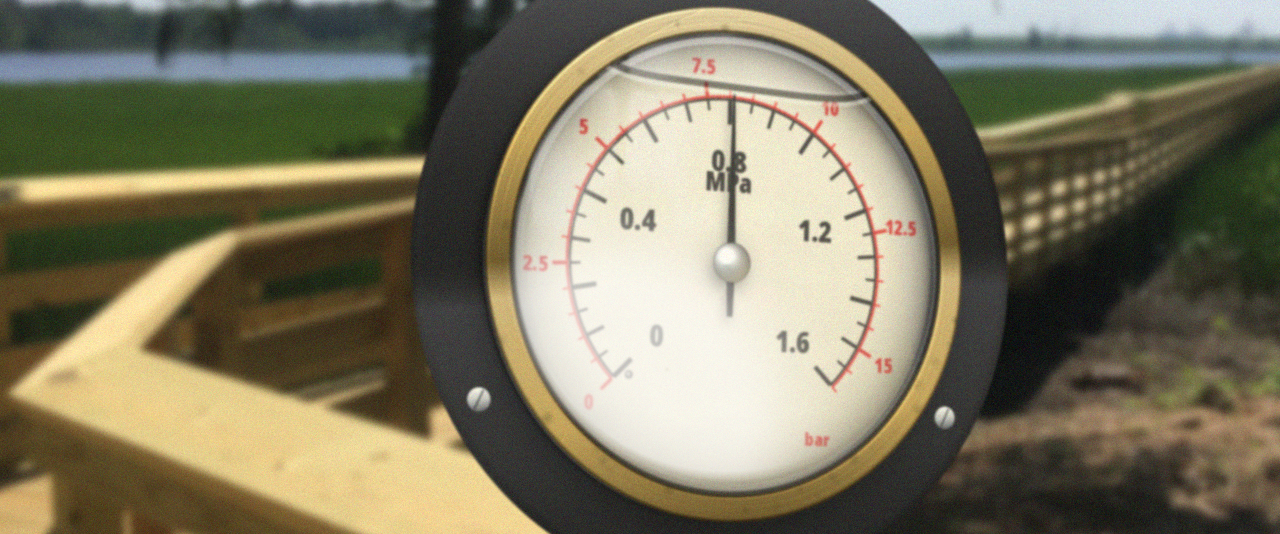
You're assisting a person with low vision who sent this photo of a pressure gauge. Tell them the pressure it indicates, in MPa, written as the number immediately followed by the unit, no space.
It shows 0.8MPa
